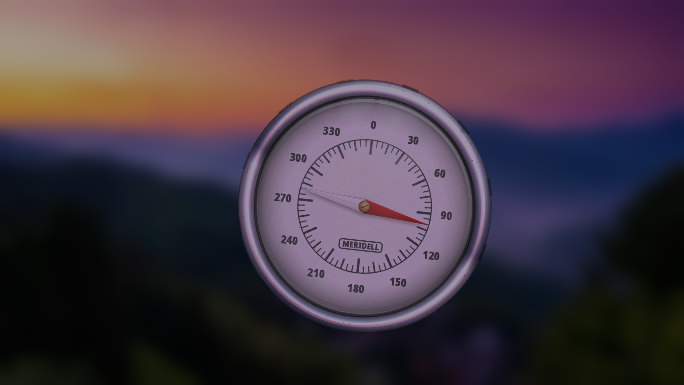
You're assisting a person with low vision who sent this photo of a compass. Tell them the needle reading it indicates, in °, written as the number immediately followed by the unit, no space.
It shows 100°
